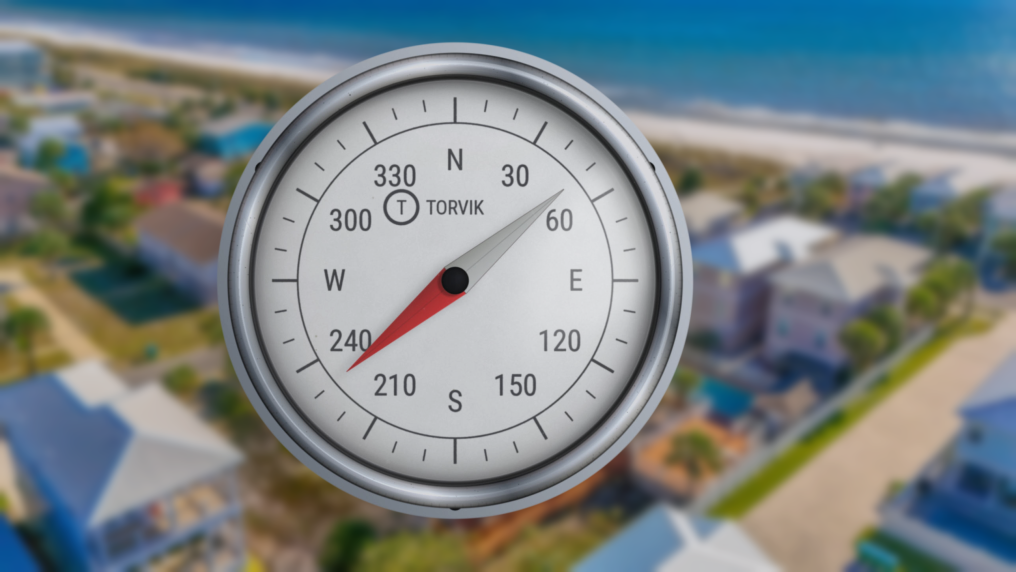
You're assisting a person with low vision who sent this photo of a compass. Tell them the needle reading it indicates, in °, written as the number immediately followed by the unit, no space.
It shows 230°
